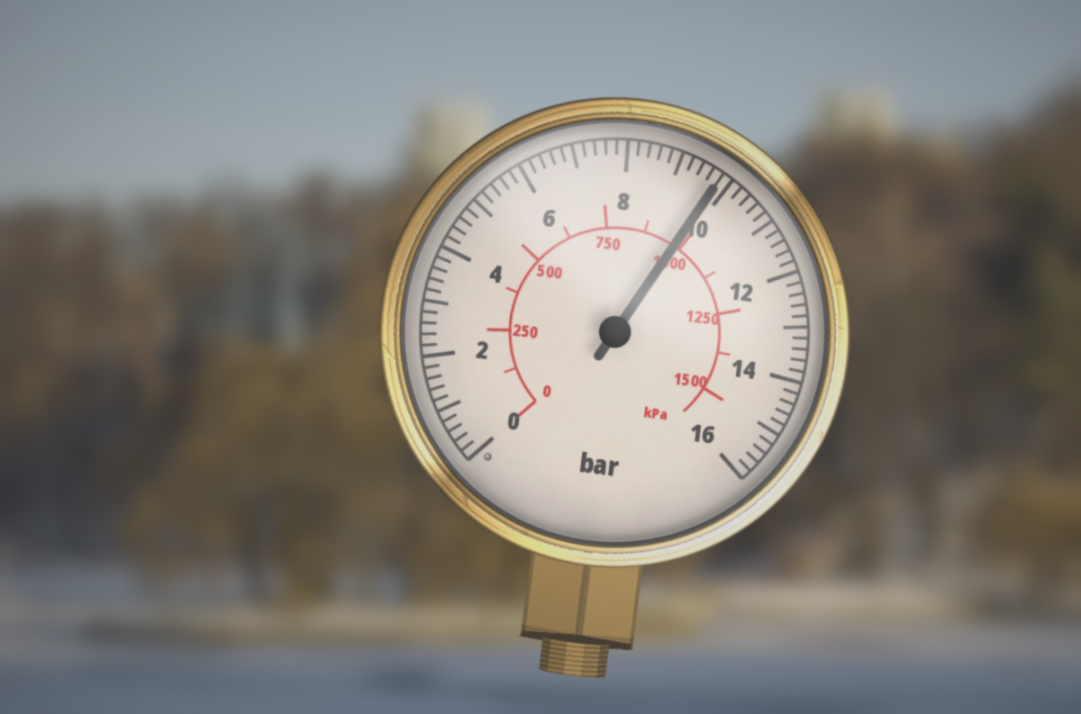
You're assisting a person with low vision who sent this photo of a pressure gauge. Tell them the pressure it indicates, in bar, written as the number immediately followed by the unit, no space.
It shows 9.8bar
